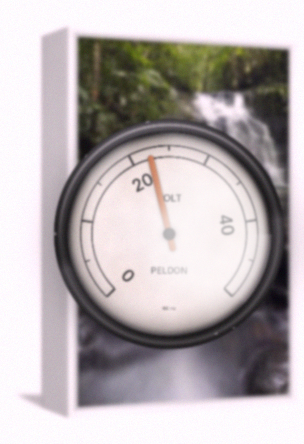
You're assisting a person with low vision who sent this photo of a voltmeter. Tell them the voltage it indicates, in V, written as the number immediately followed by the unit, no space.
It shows 22.5V
